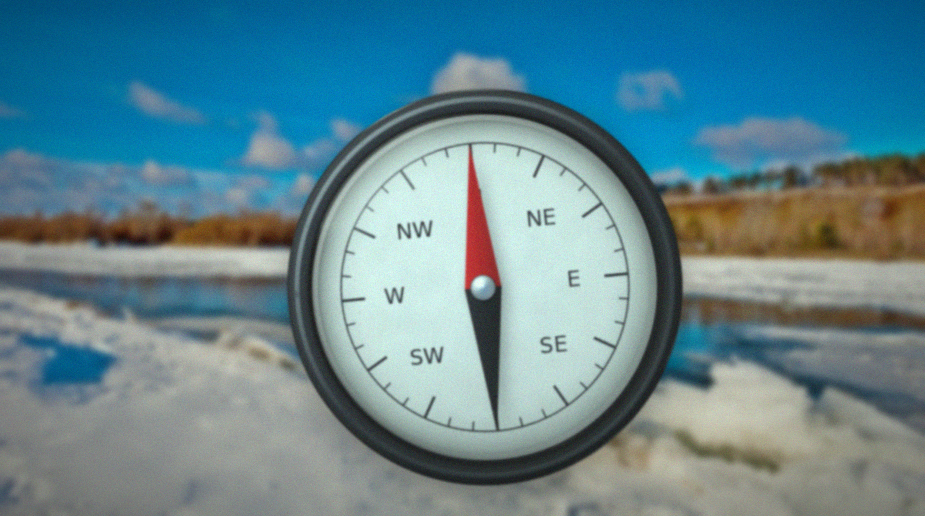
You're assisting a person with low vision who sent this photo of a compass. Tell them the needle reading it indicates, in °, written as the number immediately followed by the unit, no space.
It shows 0°
